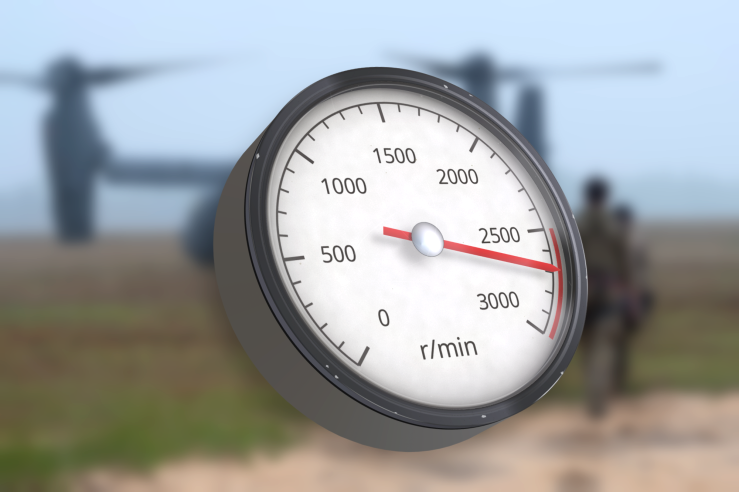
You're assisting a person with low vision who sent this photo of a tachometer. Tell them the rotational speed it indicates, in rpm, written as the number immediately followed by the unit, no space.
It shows 2700rpm
